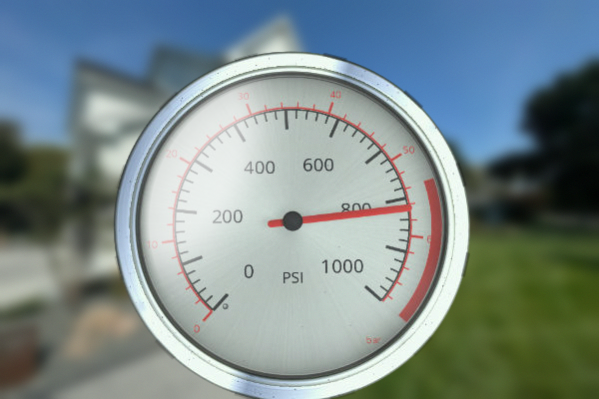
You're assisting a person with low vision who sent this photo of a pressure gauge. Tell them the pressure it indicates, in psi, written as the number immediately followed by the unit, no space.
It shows 820psi
